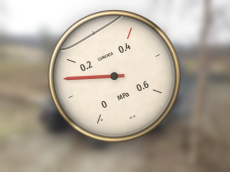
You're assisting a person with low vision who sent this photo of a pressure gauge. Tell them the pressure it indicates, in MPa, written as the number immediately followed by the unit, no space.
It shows 0.15MPa
